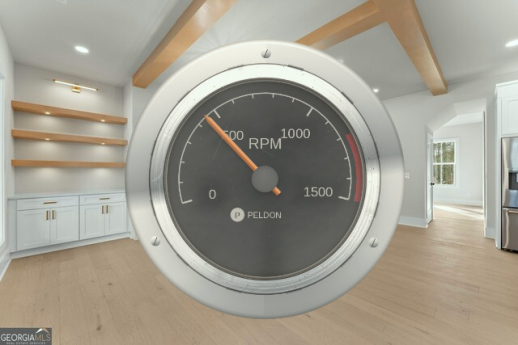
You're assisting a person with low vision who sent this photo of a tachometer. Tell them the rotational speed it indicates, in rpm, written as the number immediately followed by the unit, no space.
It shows 450rpm
